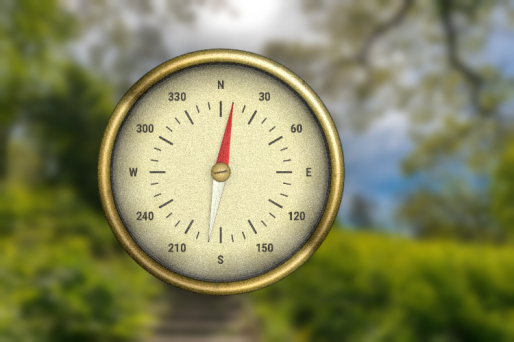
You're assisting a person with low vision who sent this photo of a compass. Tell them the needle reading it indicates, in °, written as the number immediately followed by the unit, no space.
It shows 10°
